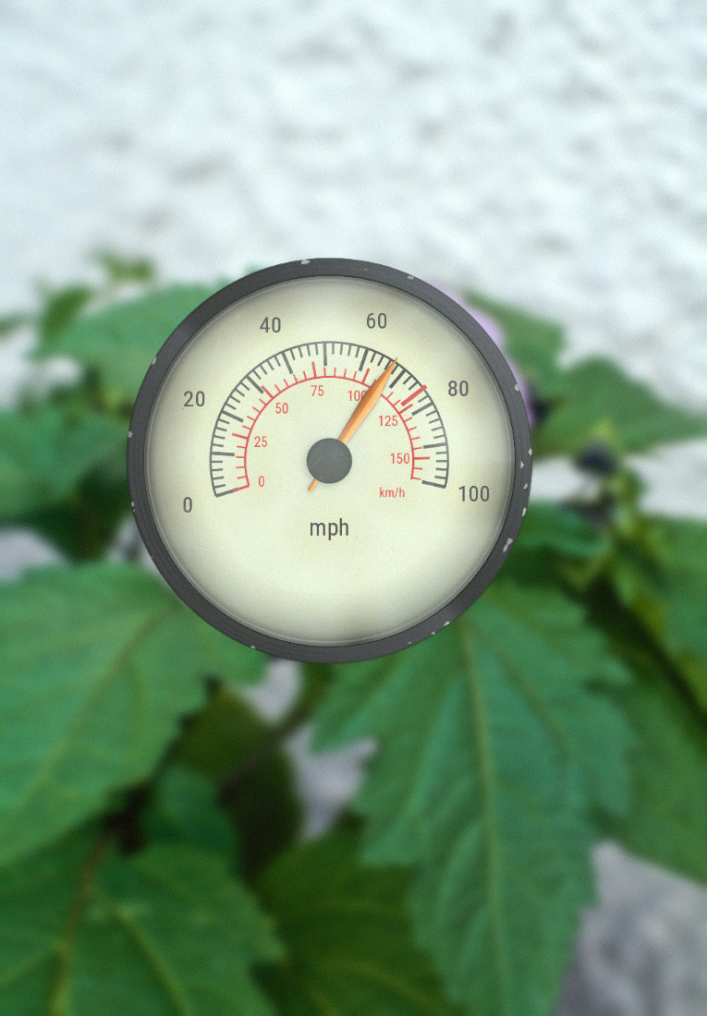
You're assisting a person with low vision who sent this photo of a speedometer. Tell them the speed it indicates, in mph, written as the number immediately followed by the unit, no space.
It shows 67mph
